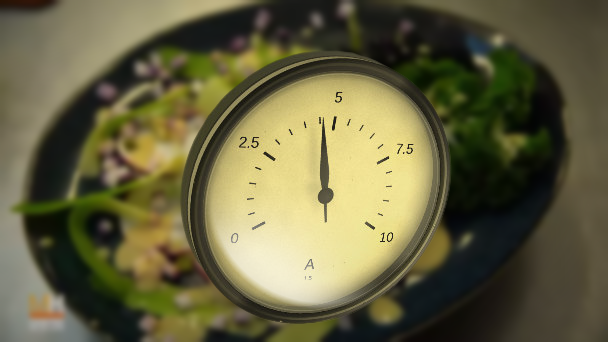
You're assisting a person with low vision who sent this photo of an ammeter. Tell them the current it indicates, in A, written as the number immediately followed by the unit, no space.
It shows 4.5A
